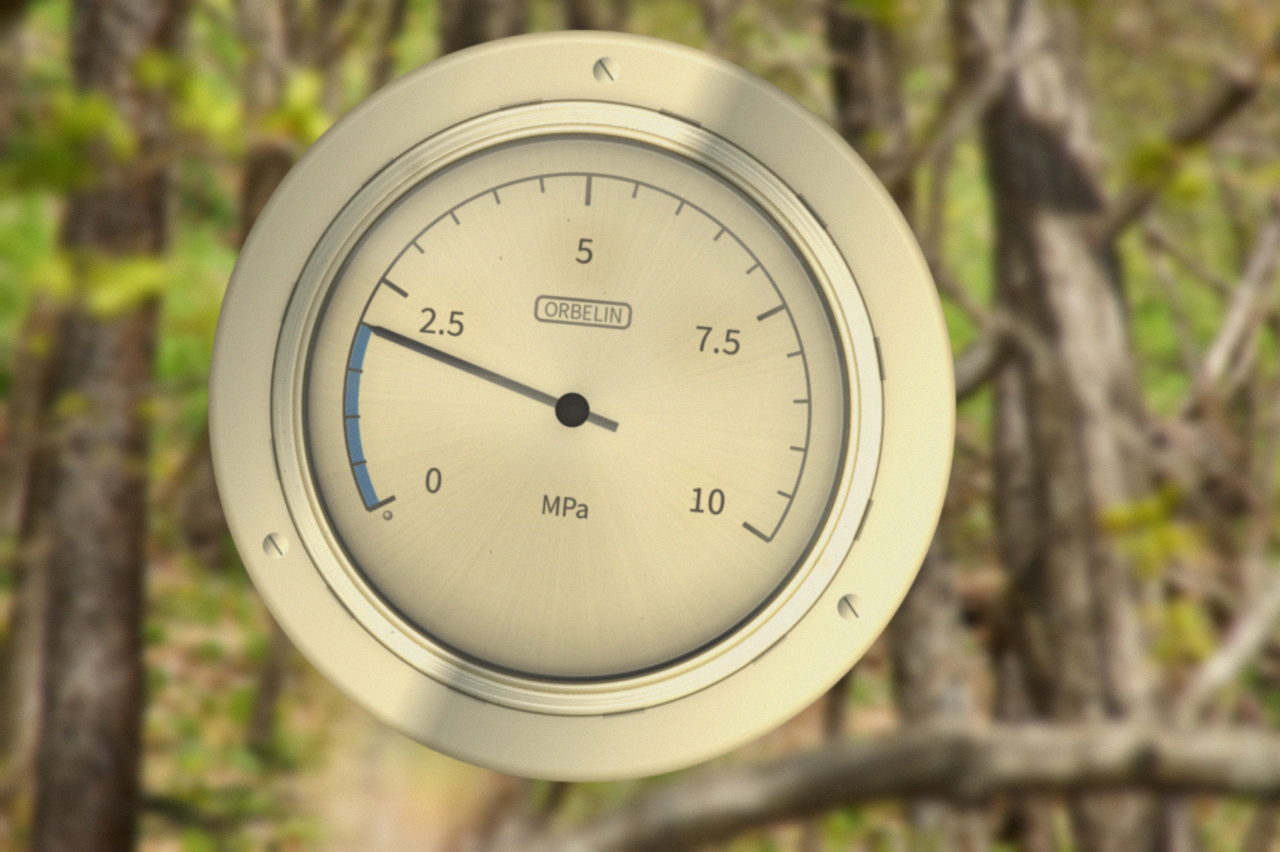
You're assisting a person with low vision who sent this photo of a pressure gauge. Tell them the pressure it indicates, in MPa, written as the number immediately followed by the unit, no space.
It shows 2MPa
